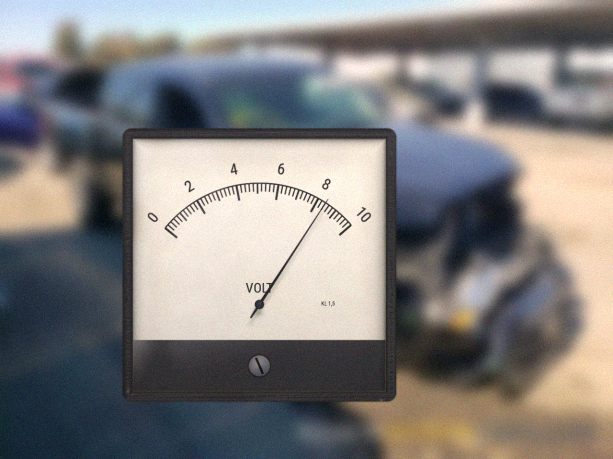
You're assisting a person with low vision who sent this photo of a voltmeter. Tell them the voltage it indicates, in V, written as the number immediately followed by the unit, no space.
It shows 8.4V
